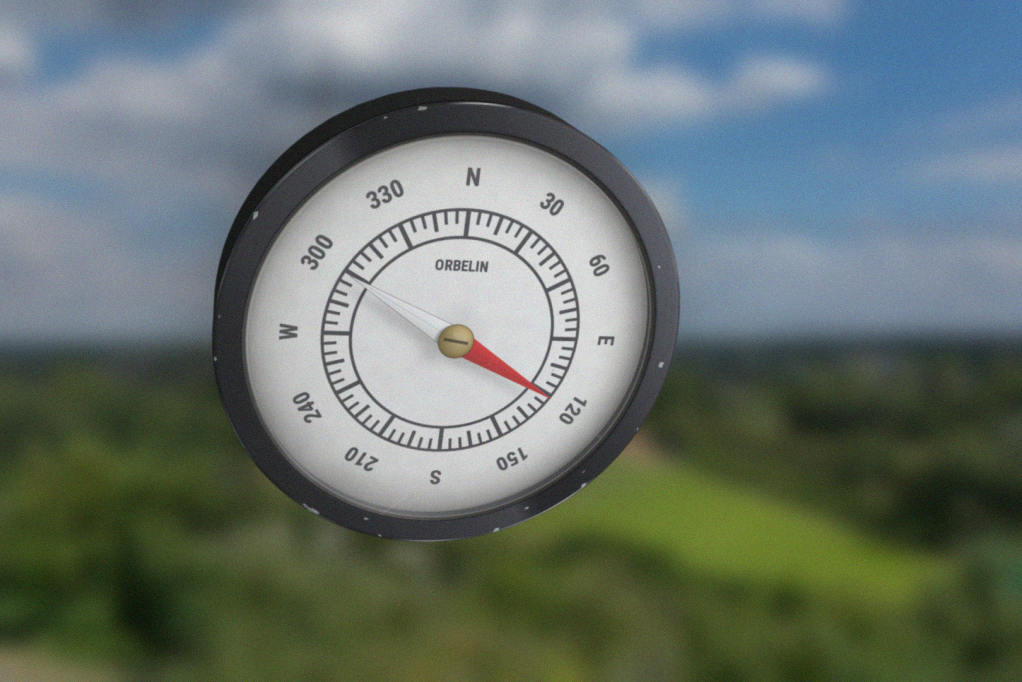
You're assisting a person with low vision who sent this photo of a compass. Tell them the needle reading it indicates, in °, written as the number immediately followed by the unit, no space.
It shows 120°
